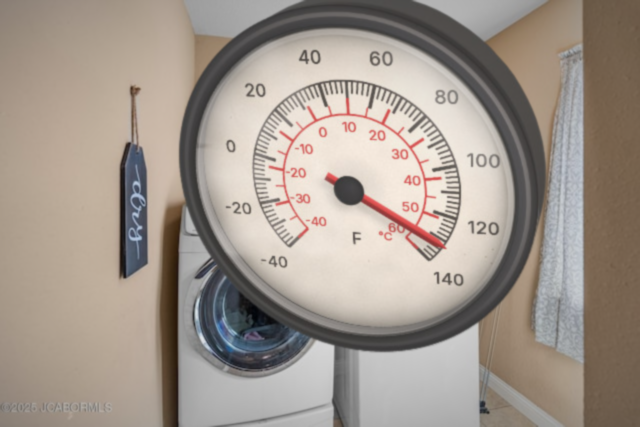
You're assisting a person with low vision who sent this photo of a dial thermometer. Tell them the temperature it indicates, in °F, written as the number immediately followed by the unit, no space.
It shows 130°F
